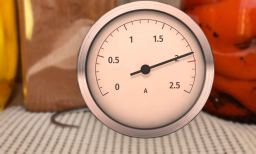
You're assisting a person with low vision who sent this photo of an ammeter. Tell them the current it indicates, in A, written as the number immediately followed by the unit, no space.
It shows 2A
